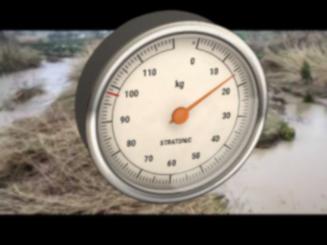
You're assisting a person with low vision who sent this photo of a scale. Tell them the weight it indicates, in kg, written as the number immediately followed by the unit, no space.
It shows 15kg
